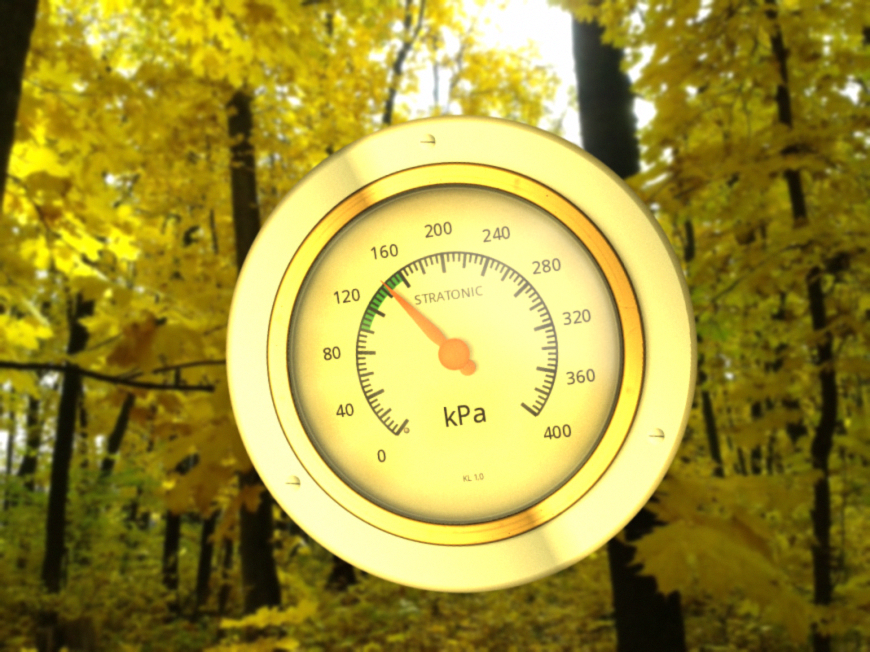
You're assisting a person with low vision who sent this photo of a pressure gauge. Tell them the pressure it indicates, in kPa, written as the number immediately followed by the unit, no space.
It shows 145kPa
